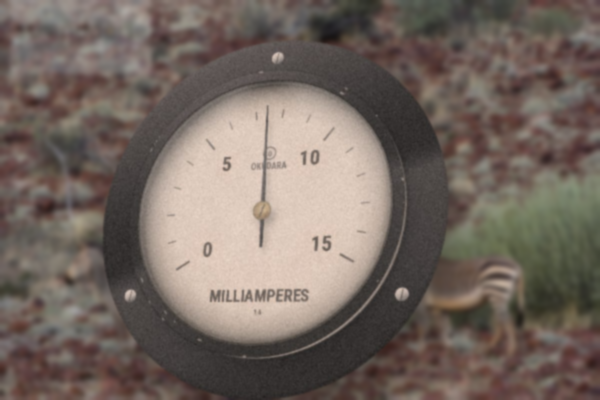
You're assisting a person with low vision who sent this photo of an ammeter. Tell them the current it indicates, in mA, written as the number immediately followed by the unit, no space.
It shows 7.5mA
